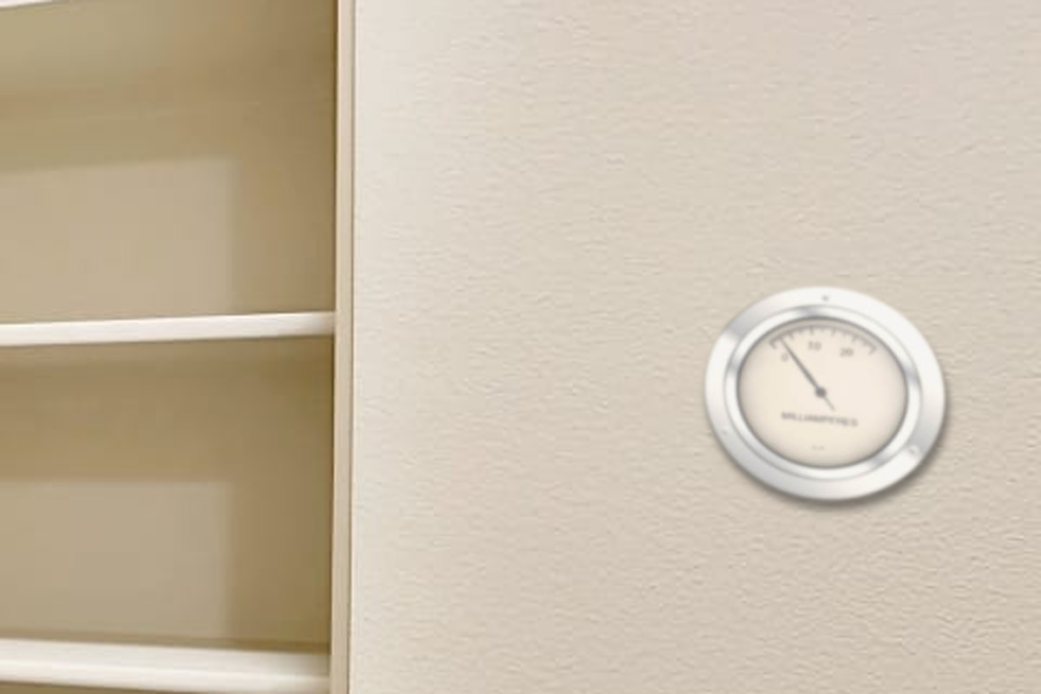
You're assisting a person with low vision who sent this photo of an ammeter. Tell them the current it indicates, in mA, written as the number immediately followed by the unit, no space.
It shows 2.5mA
